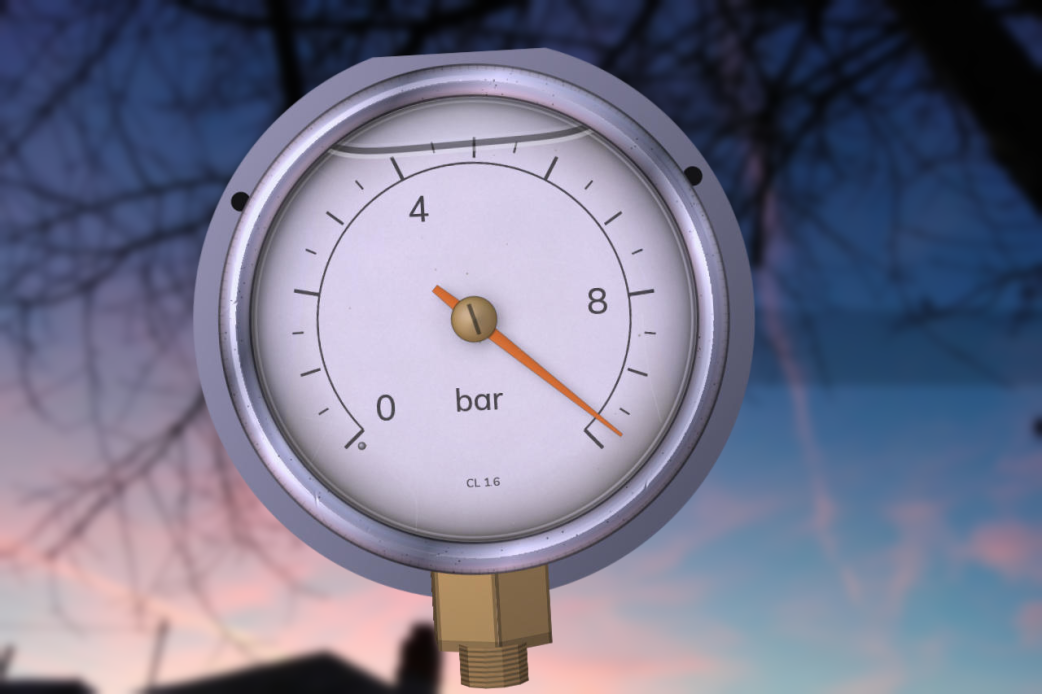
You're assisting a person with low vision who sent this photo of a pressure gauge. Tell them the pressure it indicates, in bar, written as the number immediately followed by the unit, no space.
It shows 9.75bar
